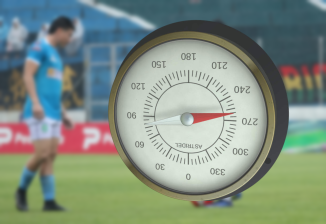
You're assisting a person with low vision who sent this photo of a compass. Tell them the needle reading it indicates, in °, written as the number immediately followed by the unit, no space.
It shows 260°
